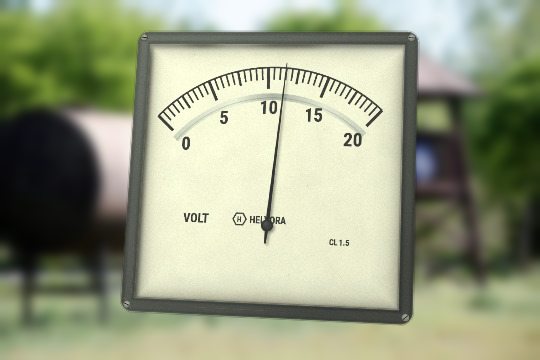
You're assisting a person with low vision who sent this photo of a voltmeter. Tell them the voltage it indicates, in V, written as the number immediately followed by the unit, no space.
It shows 11.5V
